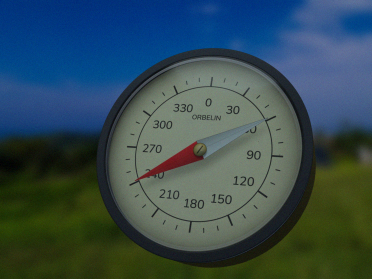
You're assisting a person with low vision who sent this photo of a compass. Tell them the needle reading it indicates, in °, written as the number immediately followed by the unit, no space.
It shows 240°
